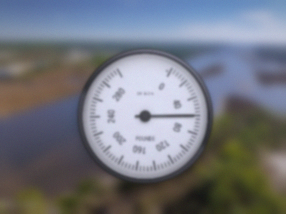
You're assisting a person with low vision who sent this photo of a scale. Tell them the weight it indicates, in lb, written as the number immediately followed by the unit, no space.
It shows 60lb
